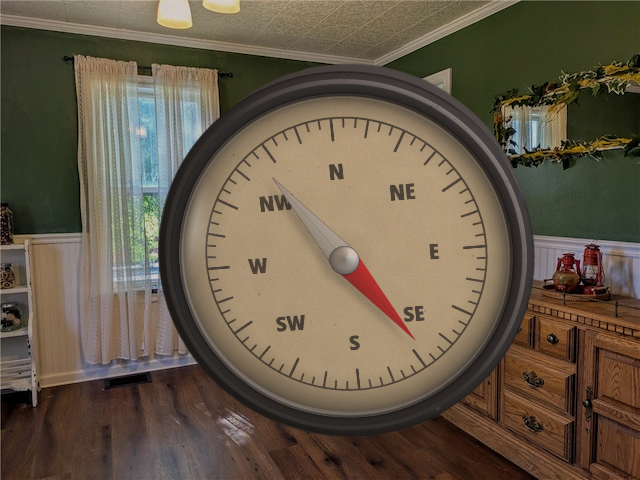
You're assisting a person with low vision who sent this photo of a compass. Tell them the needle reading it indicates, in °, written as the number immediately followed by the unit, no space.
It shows 145°
